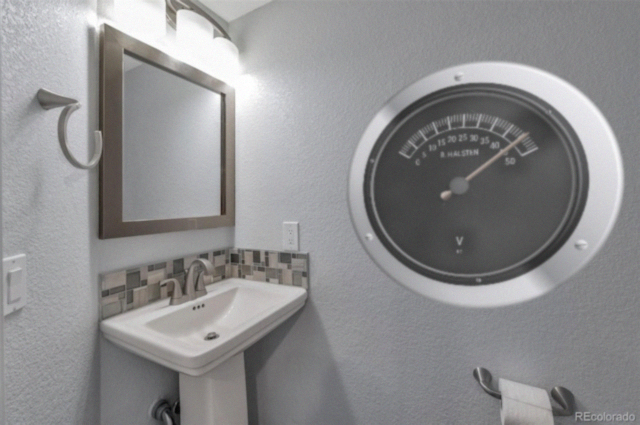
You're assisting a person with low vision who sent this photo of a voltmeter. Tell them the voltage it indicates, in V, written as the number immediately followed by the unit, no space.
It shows 45V
